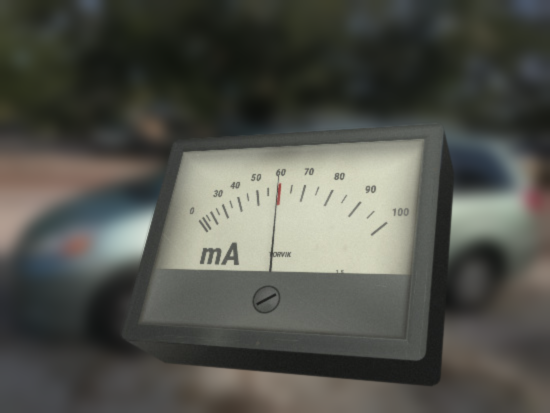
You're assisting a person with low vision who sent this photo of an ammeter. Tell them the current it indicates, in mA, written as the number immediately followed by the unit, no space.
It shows 60mA
